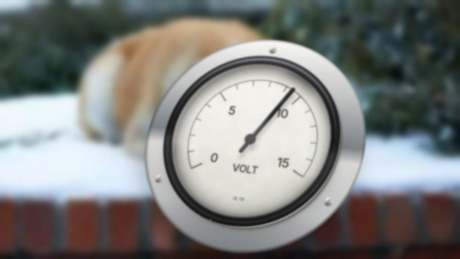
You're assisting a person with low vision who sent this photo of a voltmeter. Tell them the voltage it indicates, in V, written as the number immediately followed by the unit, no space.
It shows 9.5V
